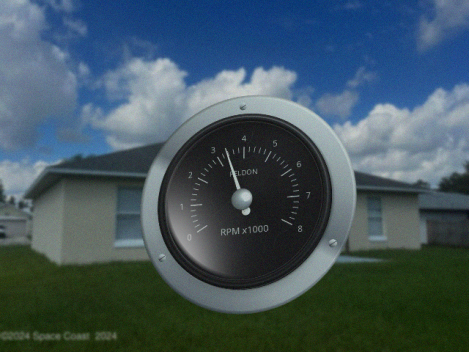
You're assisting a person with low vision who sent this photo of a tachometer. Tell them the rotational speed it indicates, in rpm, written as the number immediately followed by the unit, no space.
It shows 3400rpm
